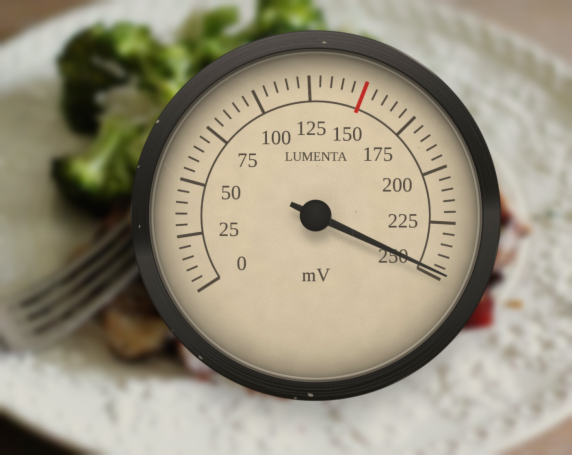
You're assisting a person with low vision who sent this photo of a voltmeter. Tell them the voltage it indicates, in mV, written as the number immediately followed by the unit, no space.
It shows 247.5mV
